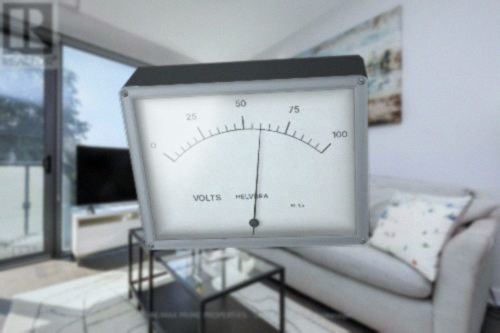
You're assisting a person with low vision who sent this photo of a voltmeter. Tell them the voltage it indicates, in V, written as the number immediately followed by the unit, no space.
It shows 60V
